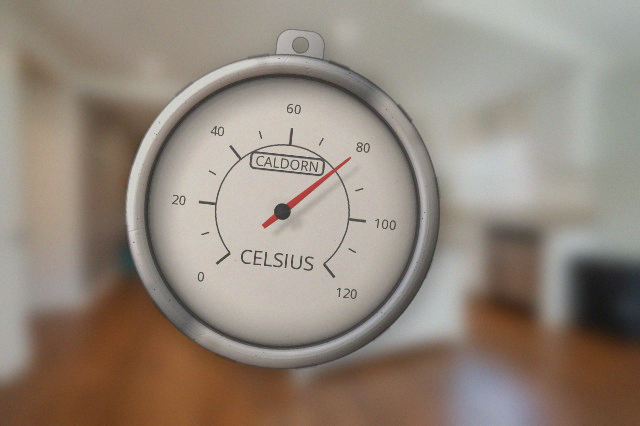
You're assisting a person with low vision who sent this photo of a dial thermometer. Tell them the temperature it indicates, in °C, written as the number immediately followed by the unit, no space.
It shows 80°C
